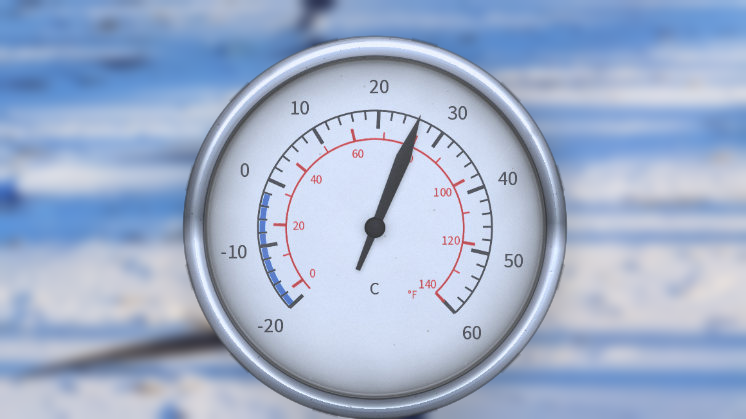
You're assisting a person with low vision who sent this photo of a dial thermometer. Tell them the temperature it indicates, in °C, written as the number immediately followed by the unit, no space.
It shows 26°C
